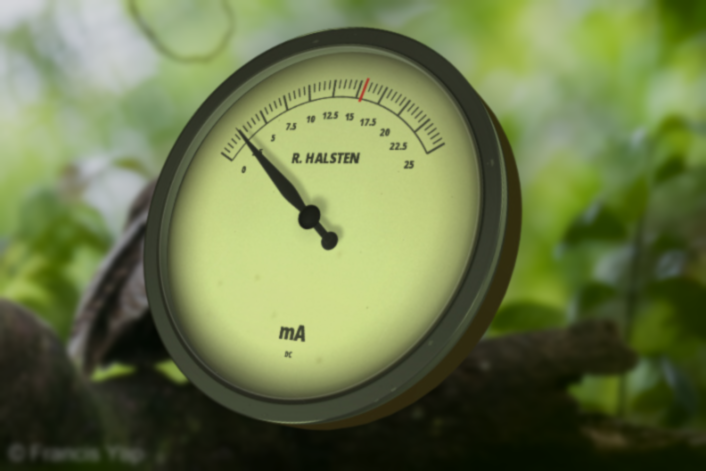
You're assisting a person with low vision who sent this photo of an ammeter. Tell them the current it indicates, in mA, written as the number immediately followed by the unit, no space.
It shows 2.5mA
